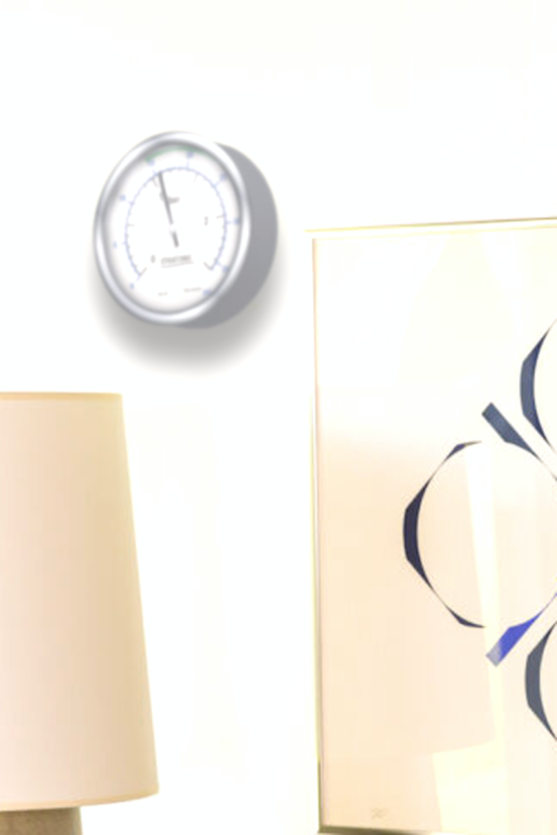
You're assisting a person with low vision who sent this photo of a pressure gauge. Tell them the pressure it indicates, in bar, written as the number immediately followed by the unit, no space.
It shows 1.1bar
